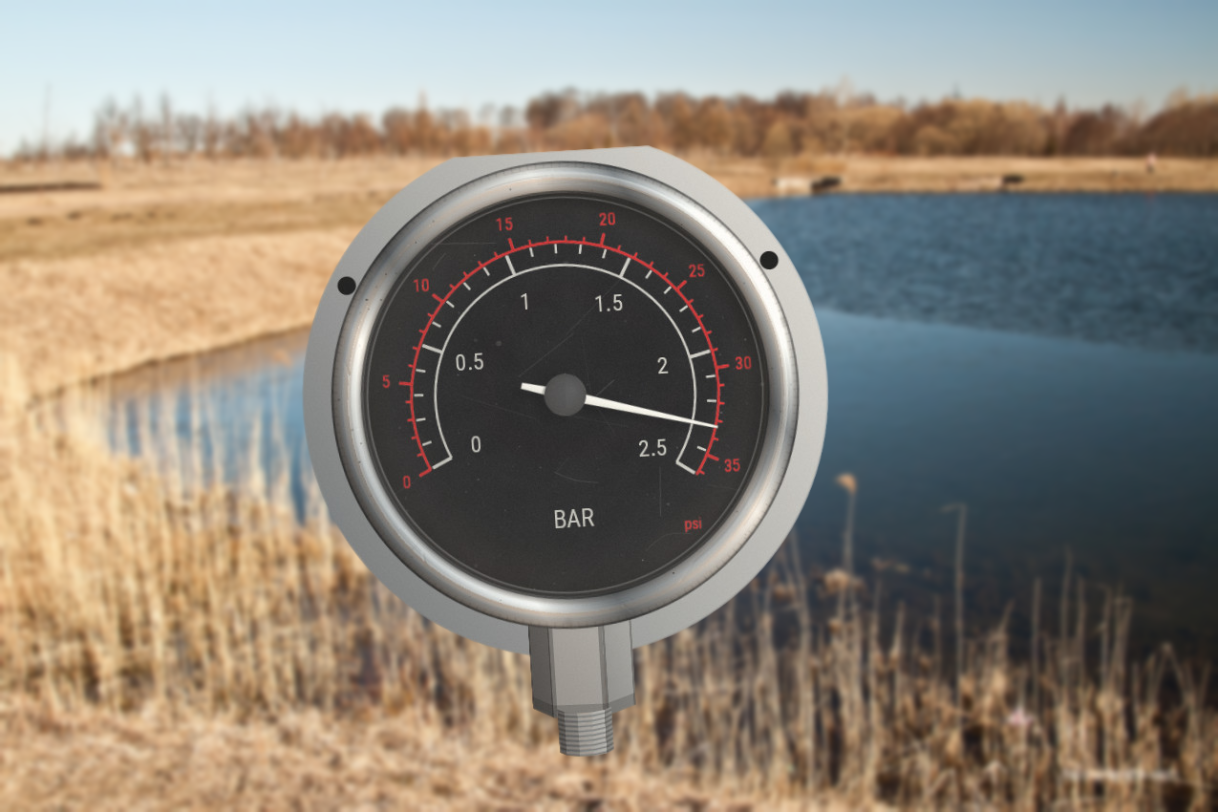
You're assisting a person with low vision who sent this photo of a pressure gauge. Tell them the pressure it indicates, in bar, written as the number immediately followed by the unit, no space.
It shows 2.3bar
